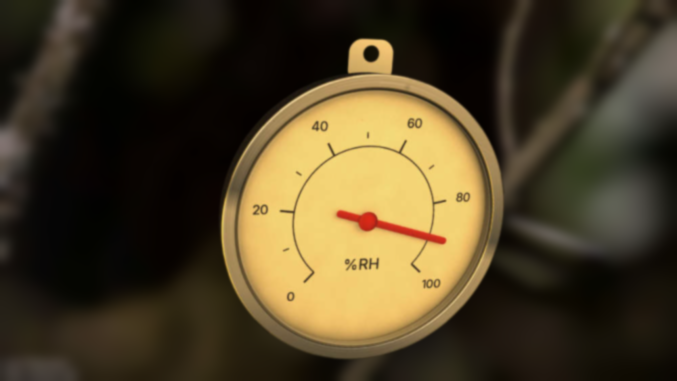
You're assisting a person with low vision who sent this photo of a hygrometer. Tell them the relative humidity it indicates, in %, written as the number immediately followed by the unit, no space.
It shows 90%
